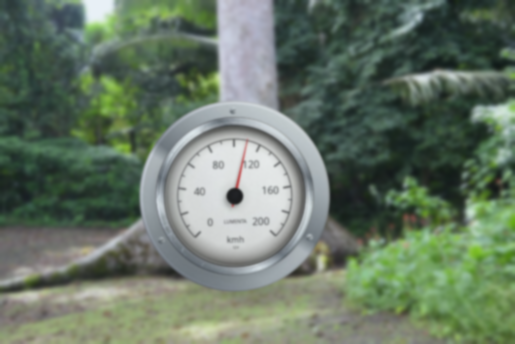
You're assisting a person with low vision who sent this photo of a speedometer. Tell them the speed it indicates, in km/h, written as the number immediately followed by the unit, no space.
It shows 110km/h
